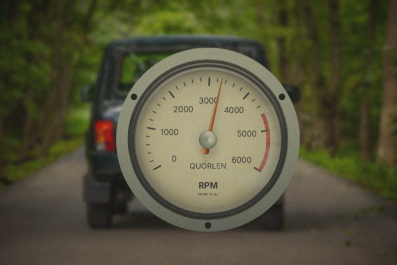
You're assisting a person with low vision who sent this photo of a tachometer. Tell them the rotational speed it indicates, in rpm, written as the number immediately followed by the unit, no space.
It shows 3300rpm
